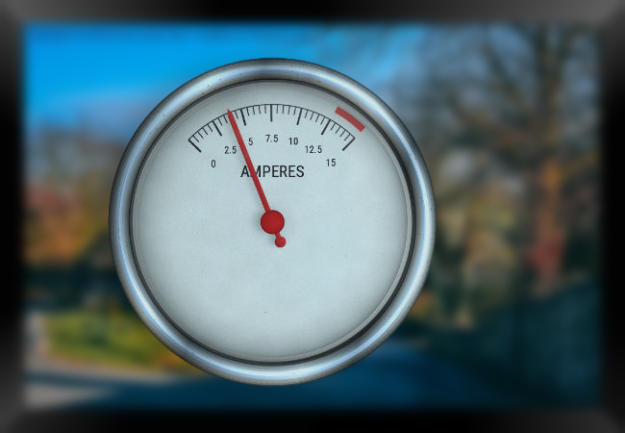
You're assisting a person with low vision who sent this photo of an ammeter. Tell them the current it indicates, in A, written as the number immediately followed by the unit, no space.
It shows 4A
